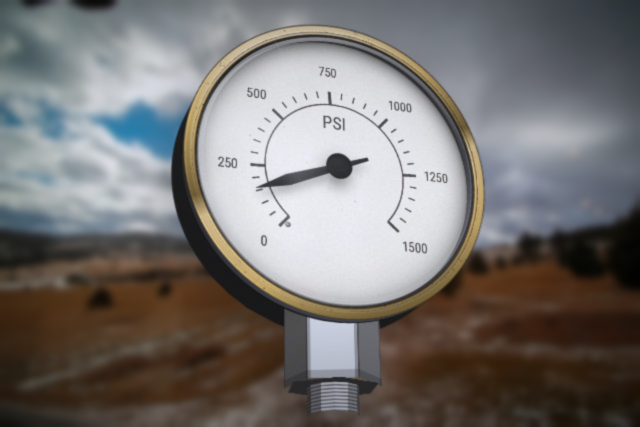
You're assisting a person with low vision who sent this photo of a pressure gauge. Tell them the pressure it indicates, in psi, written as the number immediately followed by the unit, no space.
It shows 150psi
